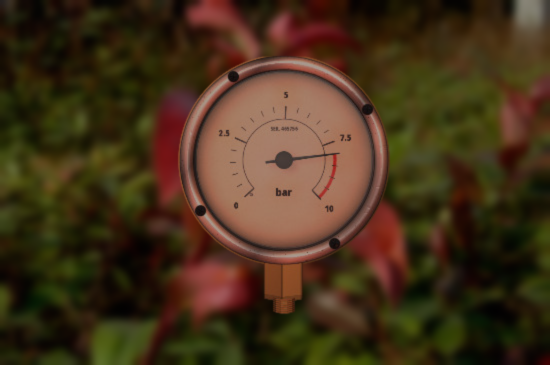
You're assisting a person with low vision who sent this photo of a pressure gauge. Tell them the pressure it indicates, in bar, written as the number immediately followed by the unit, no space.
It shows 8bar
